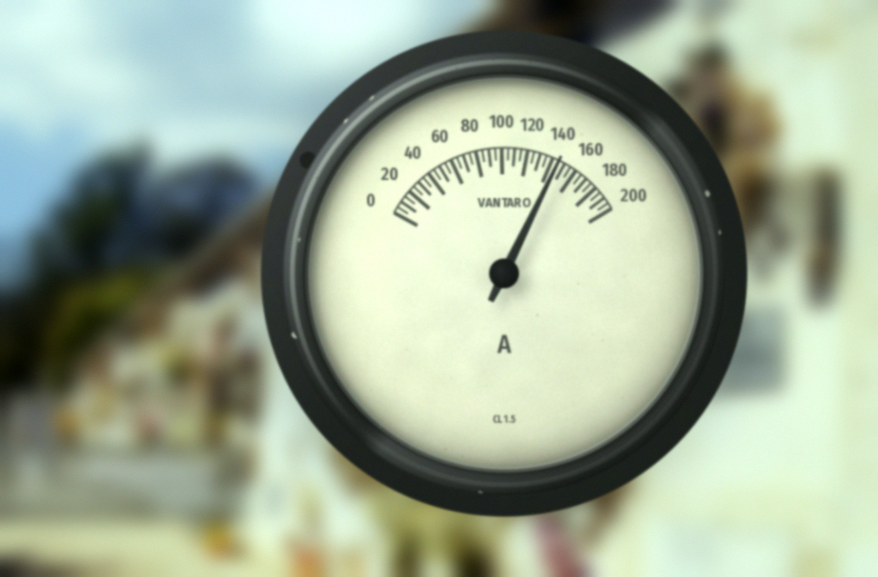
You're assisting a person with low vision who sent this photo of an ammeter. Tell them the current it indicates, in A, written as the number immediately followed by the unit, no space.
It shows 145A
